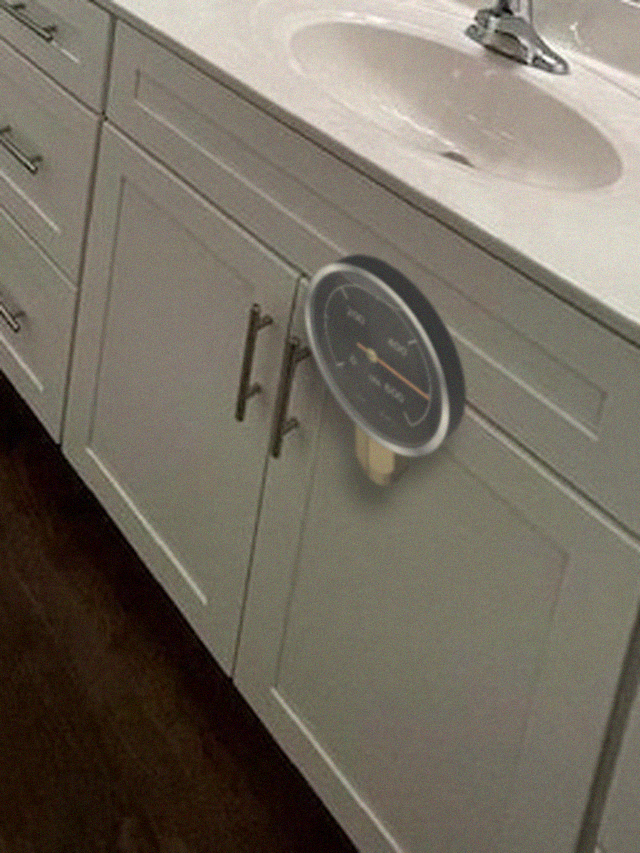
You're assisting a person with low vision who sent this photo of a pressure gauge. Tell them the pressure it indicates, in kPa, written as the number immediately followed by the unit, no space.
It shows 500kPa
